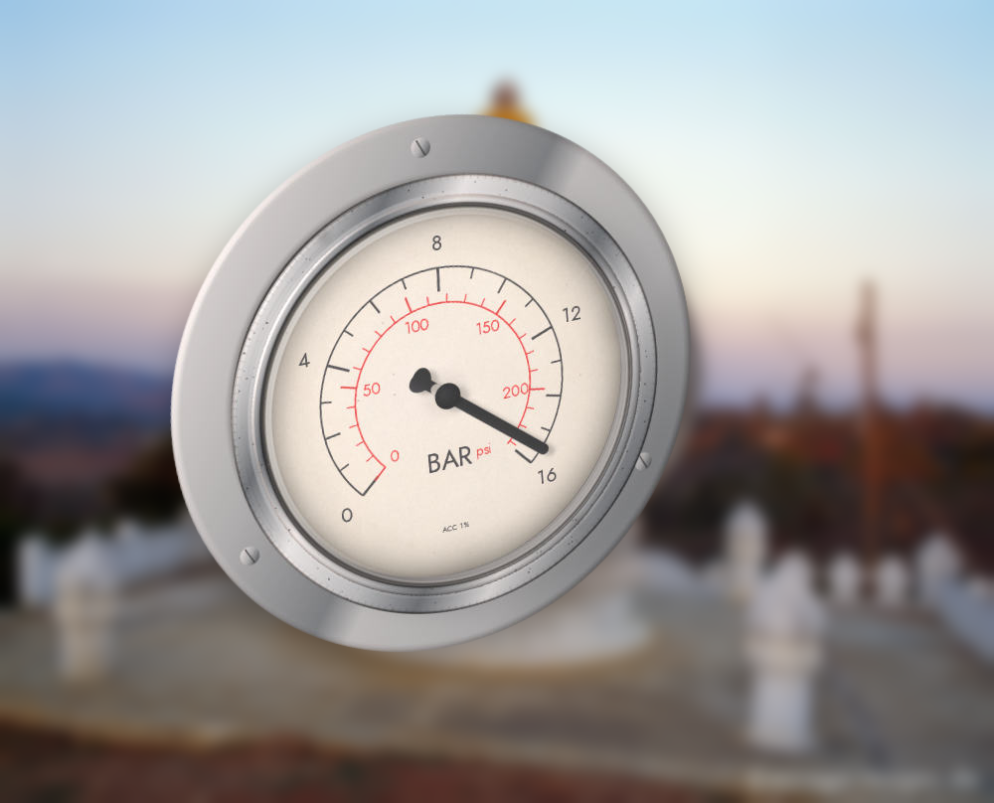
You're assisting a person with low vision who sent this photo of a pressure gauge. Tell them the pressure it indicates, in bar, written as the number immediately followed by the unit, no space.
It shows 15.5bar
